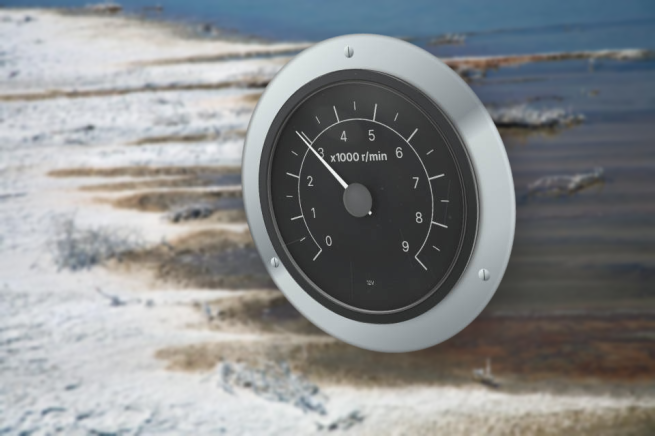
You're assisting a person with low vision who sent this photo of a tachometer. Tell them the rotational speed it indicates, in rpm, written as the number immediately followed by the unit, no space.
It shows 3000rpm
